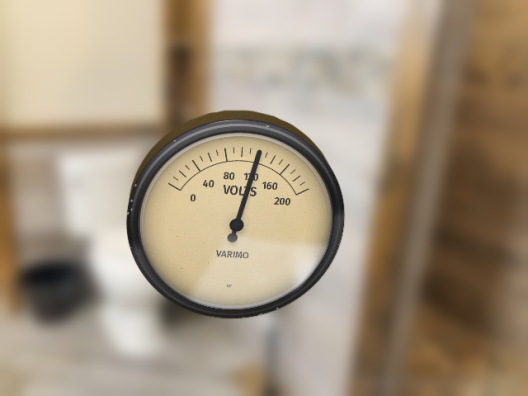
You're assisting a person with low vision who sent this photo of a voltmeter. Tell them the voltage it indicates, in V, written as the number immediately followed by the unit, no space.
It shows 120V
